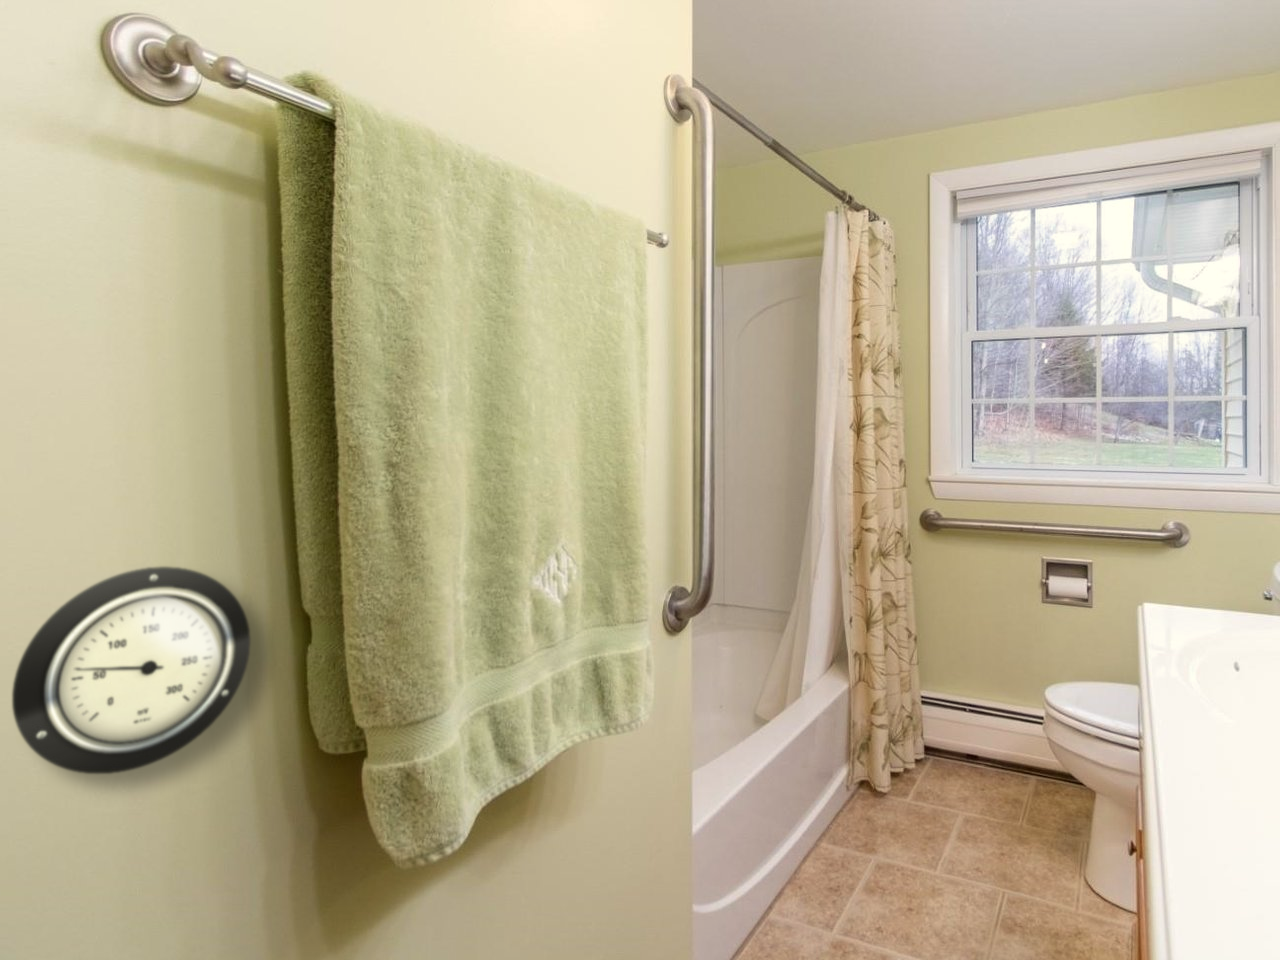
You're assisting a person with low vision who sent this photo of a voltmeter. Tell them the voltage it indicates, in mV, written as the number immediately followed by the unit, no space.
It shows 60mV
